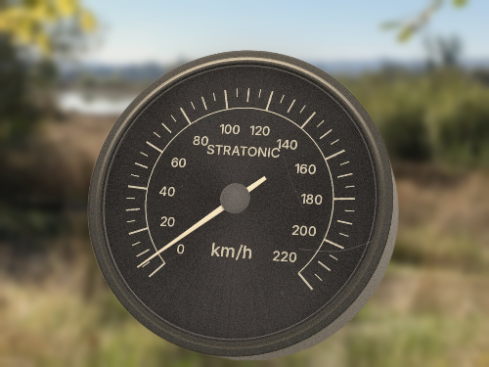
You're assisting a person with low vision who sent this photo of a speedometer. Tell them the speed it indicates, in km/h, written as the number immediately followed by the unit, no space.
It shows 5km/h
